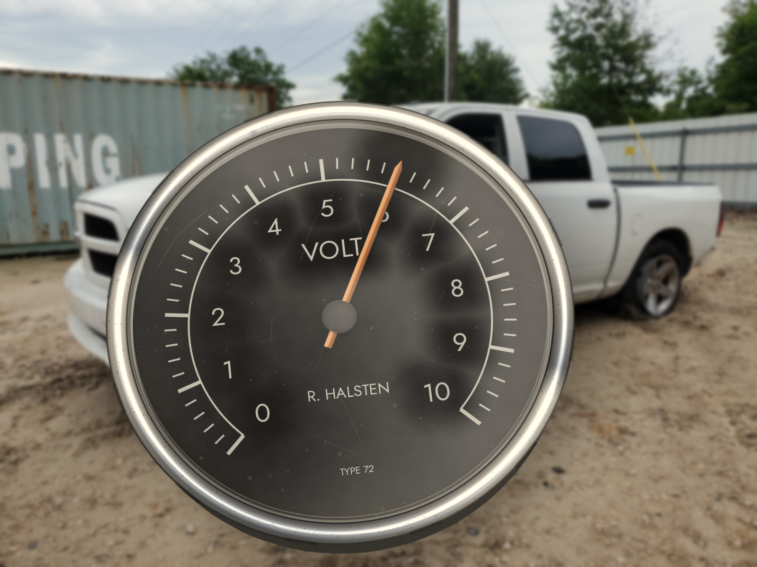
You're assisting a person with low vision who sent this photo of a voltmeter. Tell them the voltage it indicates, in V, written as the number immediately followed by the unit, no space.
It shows 6V
